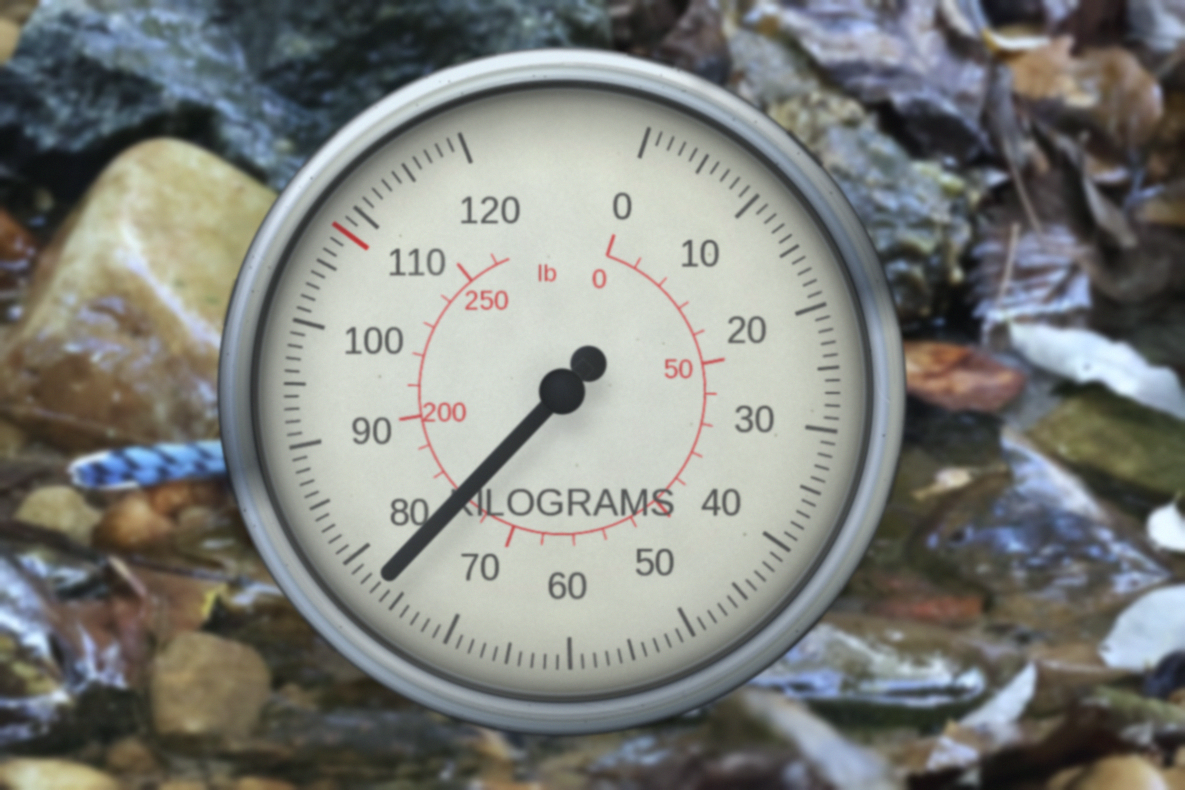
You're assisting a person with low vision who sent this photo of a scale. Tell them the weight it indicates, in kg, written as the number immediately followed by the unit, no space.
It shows 77kg
